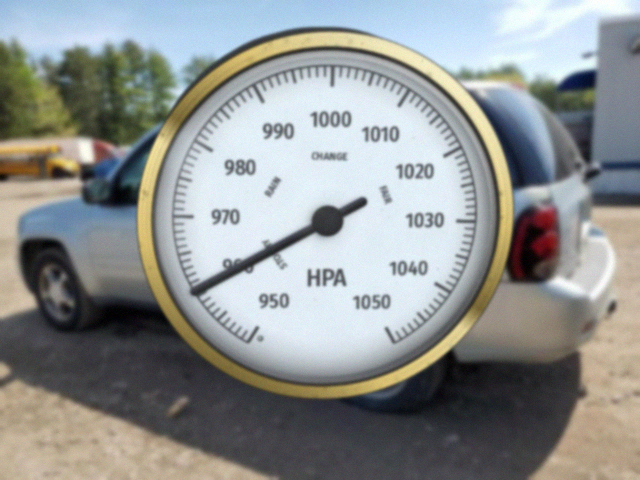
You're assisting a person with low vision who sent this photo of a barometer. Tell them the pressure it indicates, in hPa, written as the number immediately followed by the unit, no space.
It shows 960hPa
